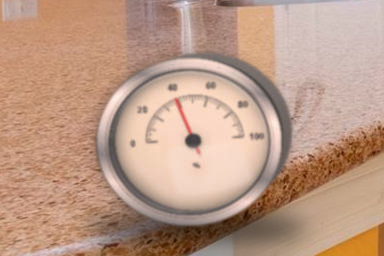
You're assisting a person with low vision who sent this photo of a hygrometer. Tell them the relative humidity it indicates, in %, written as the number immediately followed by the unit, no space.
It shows 40%
